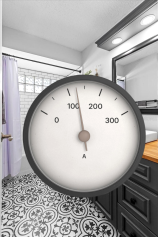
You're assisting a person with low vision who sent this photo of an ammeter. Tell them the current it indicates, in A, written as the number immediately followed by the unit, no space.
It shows 125A
